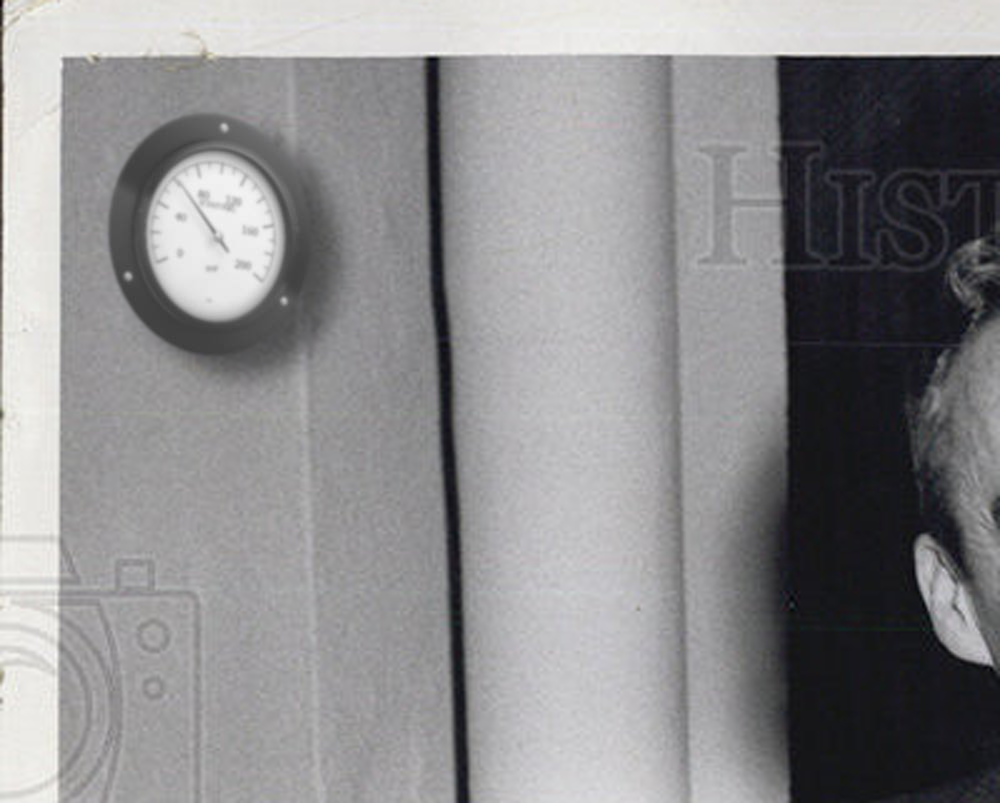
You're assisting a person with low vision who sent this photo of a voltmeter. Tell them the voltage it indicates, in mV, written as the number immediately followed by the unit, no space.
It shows 60mV
